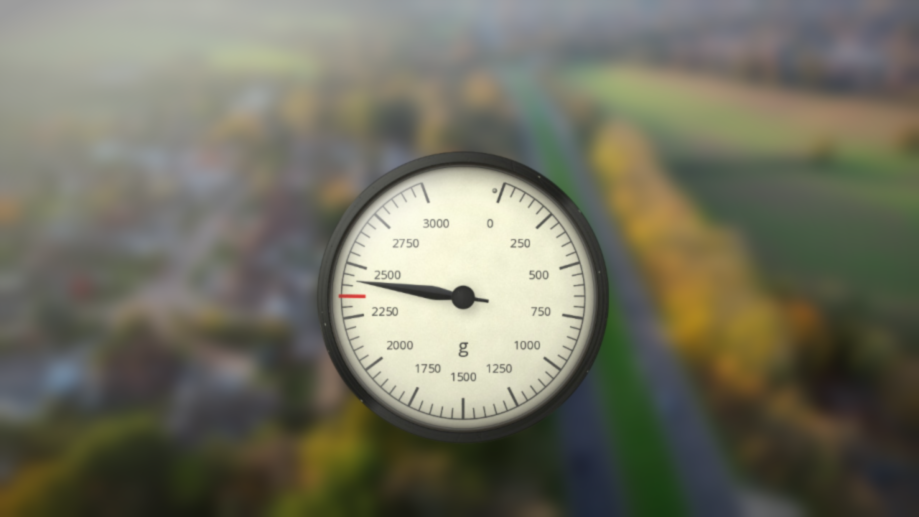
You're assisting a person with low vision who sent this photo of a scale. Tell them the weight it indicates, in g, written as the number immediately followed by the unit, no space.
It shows 2425g
